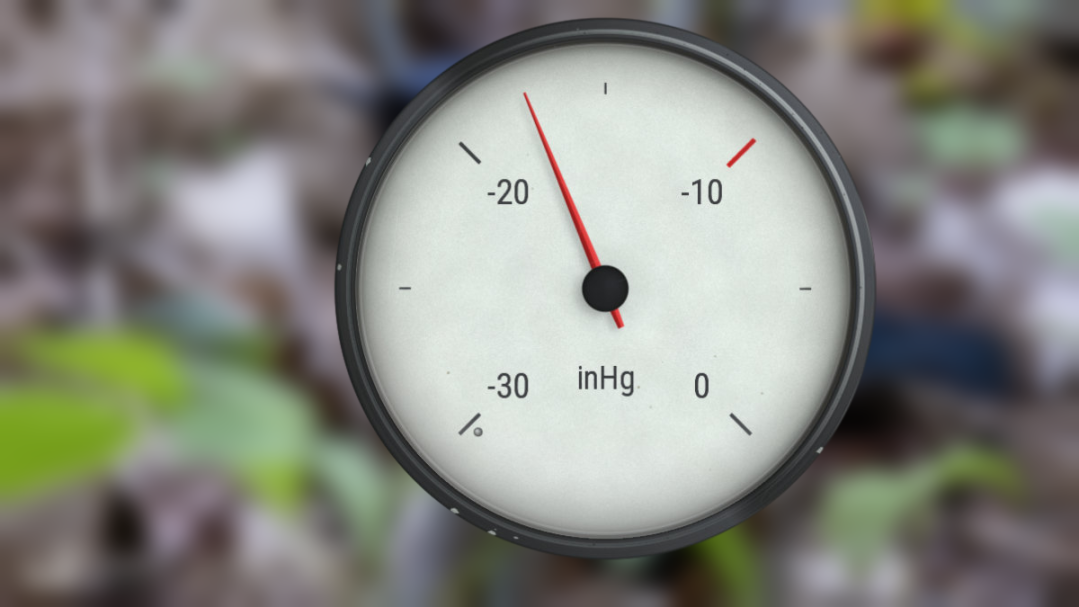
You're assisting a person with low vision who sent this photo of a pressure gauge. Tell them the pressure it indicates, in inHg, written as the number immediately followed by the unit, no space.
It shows -17.5inHg
